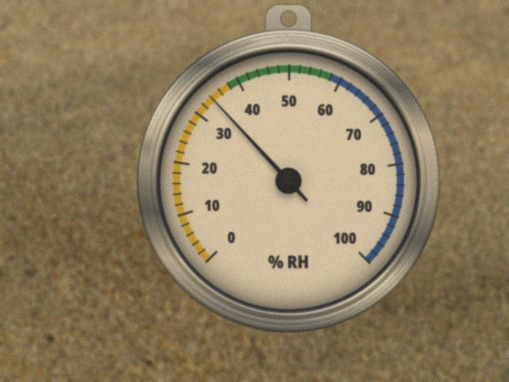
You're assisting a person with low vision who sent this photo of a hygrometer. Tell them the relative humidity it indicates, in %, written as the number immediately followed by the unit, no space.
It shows 34%
